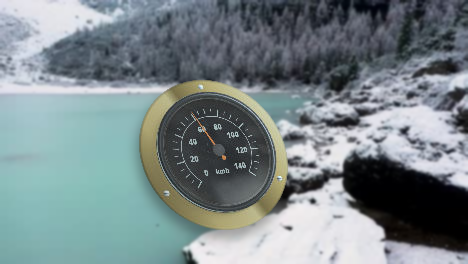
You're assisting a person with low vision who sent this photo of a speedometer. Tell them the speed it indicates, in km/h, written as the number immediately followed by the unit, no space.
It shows 60km/h
